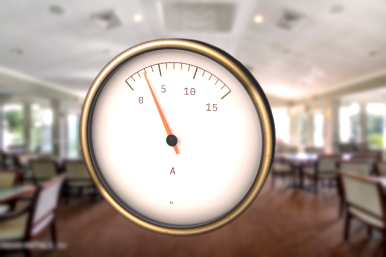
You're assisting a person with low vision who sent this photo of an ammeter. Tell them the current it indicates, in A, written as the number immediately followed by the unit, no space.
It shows 3A
